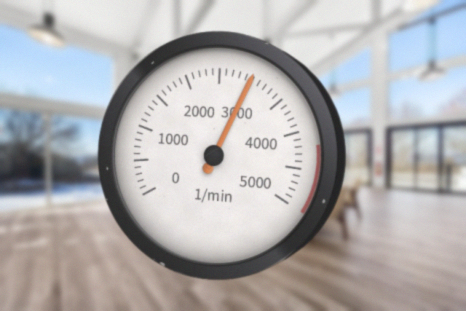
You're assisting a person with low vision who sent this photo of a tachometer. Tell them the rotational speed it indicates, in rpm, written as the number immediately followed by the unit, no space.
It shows 3000rpm
